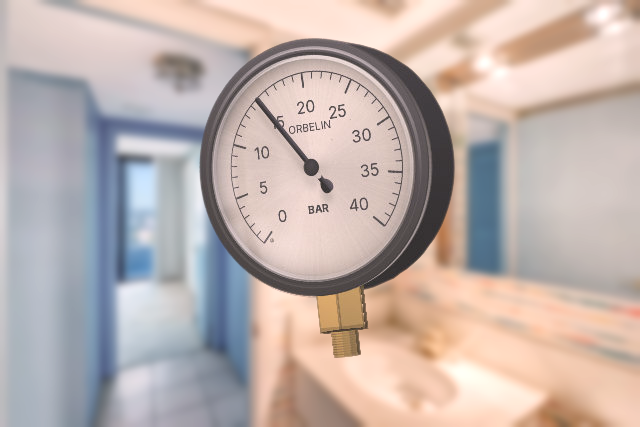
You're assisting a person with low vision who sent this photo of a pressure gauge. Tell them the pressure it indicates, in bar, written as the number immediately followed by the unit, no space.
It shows 15bar
